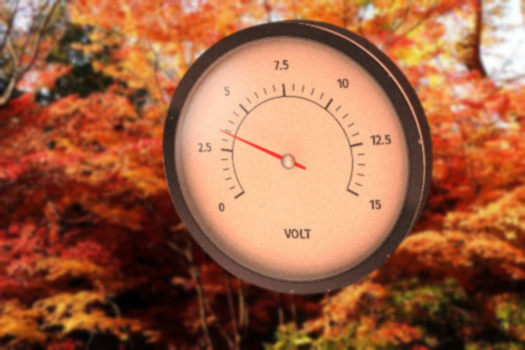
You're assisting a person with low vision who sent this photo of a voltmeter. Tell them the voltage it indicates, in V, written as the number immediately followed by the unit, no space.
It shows 3.5V
